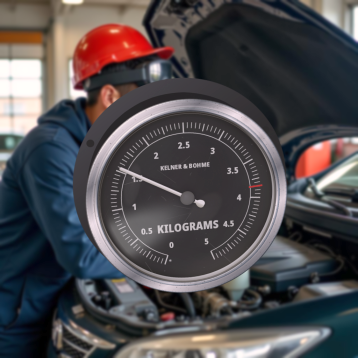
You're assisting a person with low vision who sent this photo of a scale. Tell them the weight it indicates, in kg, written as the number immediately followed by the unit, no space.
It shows 1.55kg
